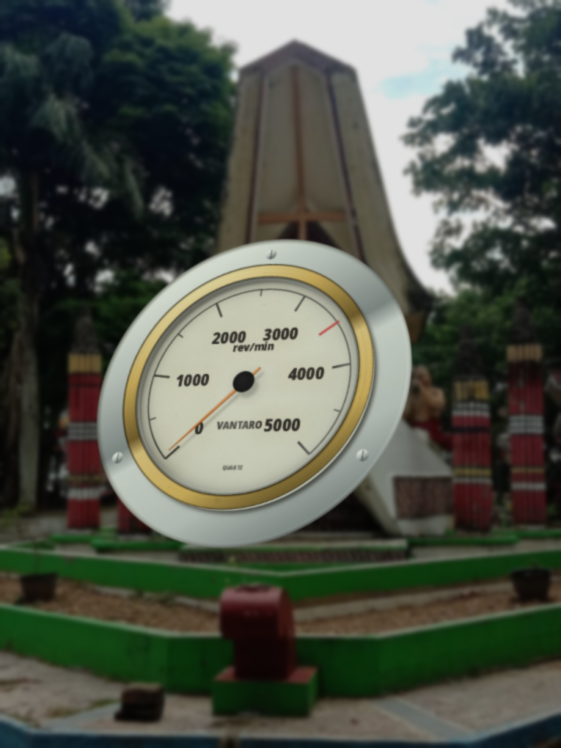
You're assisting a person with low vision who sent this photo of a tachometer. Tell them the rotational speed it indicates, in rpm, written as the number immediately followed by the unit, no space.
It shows 0rpm
